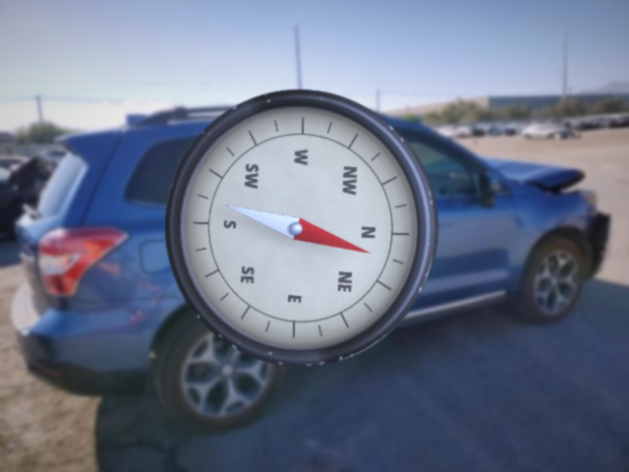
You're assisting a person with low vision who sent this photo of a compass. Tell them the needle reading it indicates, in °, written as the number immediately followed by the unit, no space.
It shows 15°
